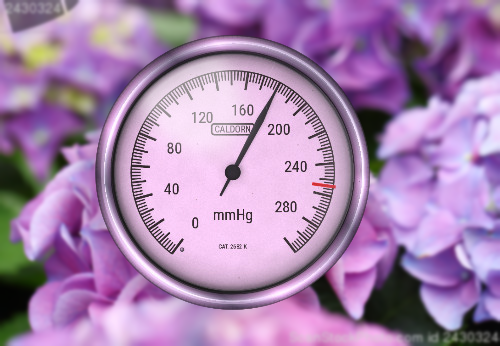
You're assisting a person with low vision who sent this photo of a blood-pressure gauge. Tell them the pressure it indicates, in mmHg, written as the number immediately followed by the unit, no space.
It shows 180mmHg
